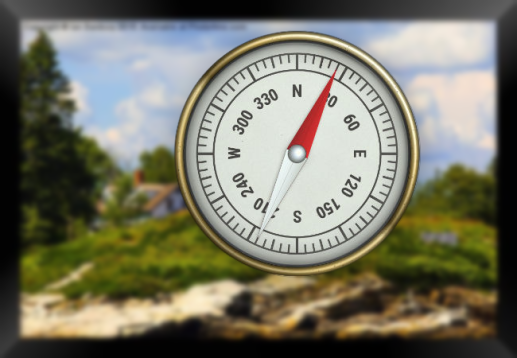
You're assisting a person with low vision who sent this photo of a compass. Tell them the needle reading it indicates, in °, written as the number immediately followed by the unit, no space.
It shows 25°
